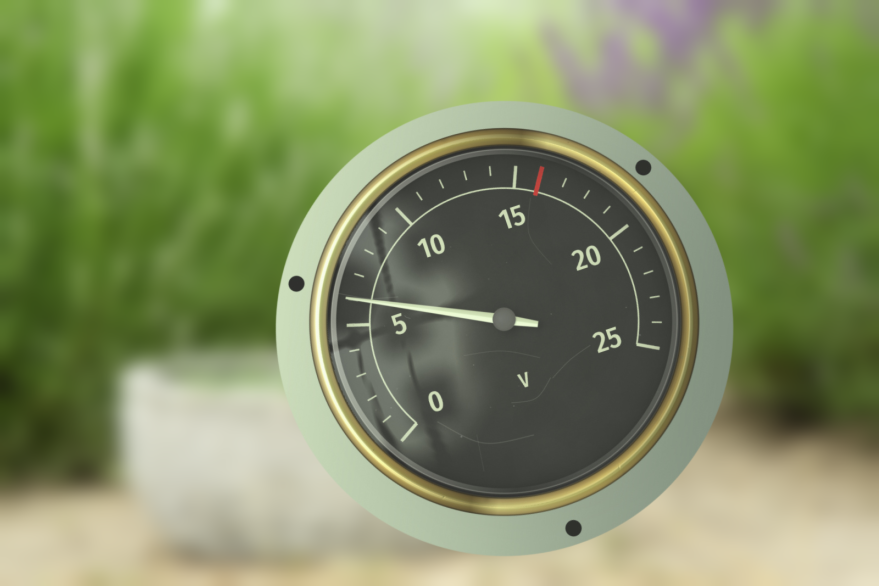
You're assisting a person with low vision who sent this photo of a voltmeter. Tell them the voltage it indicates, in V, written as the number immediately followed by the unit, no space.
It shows 6V
